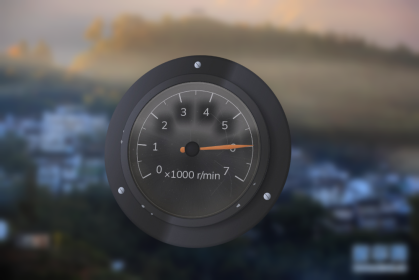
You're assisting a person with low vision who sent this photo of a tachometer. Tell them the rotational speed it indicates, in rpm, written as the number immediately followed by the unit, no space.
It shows 6000rpm
